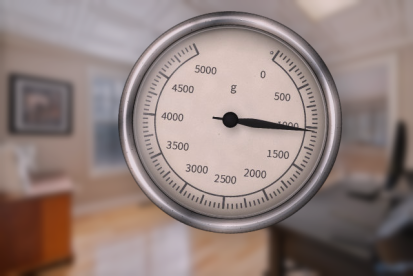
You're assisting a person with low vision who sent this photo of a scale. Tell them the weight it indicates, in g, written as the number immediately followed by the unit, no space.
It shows 1050g
